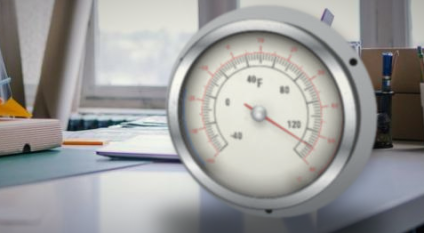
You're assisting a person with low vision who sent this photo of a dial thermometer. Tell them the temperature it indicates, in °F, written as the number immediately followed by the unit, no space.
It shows 130°F
